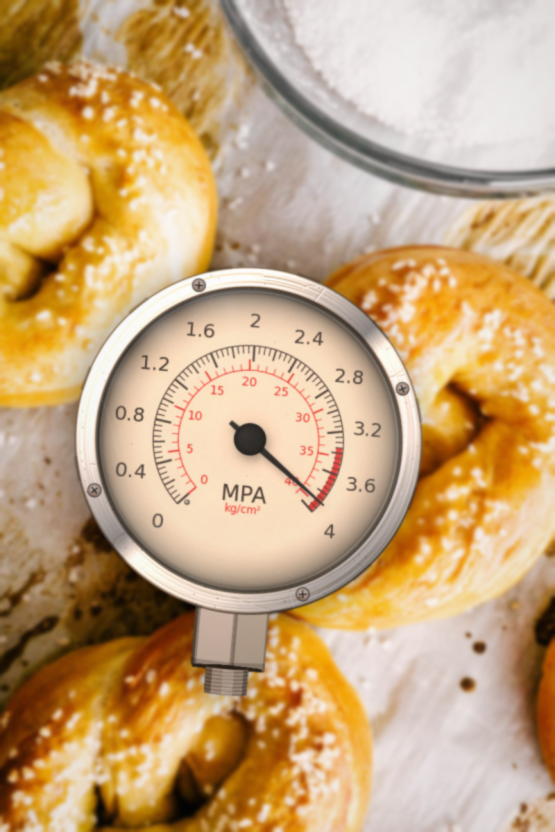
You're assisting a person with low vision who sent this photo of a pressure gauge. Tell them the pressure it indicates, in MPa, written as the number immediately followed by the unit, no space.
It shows 3.9MPa
